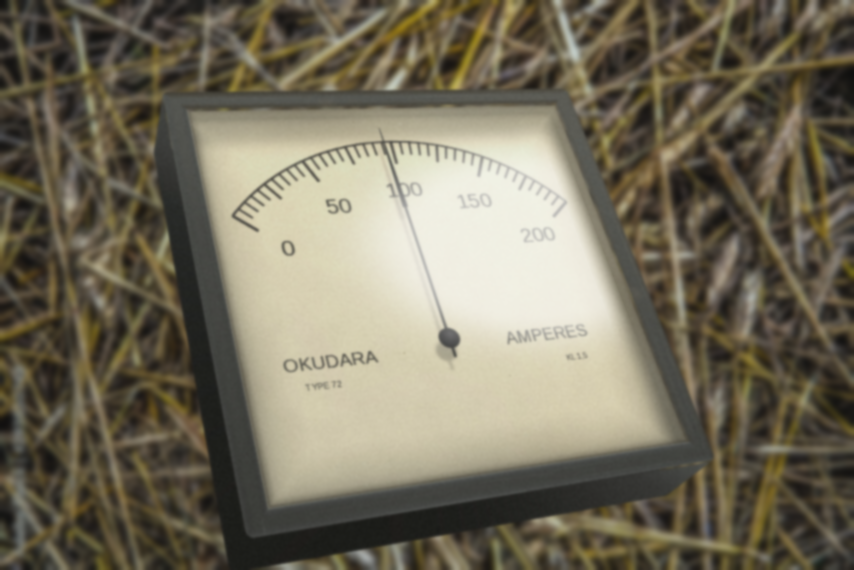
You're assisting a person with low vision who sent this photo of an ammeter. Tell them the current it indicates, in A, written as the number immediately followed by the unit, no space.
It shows 95A
